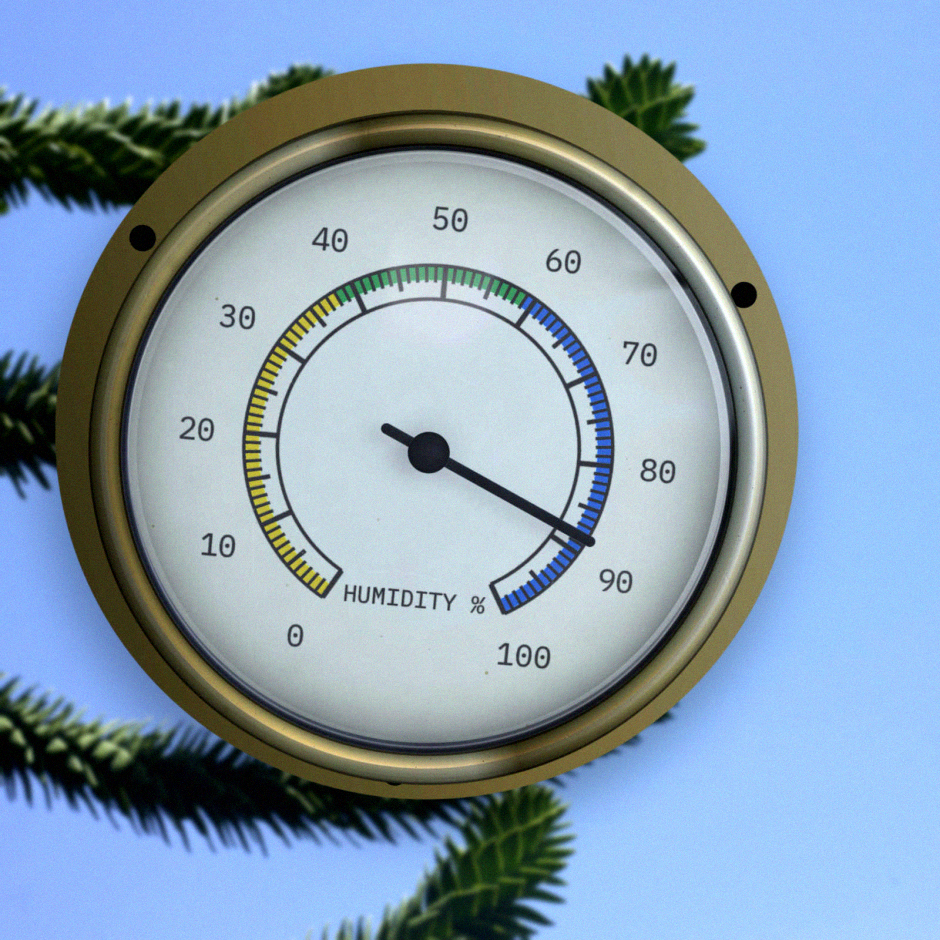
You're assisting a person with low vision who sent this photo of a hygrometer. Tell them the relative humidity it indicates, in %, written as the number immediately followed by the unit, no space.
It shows 88%
